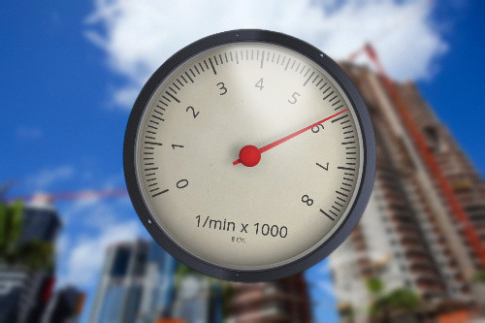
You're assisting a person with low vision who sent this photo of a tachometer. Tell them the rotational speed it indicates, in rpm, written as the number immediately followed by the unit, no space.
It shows 5900rpm
